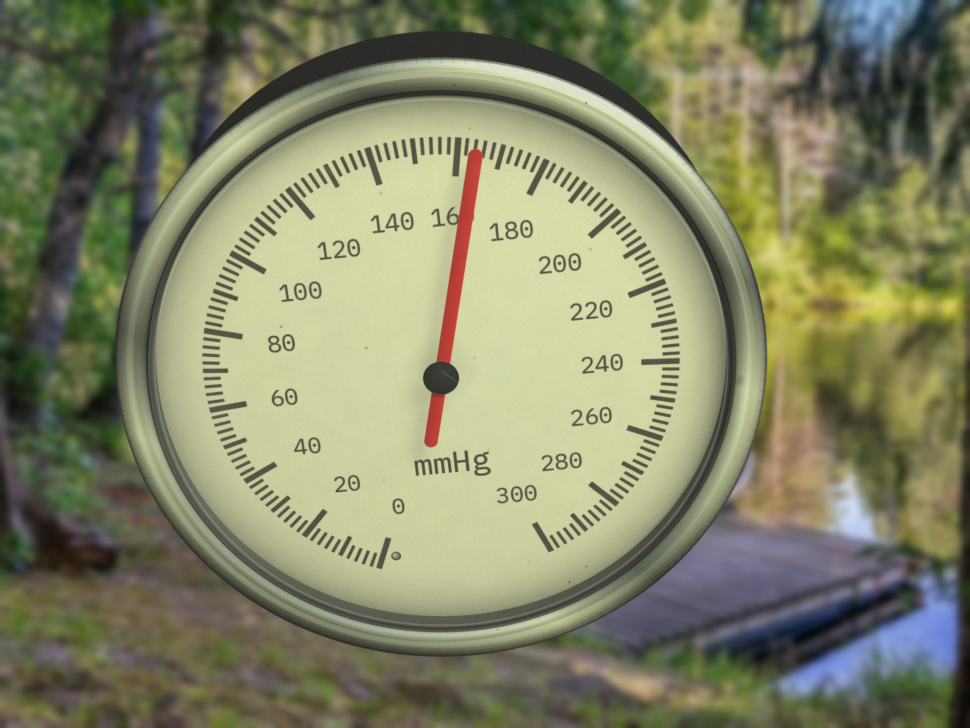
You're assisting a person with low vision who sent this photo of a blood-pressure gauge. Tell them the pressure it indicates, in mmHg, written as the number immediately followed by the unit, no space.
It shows 164mmHg
